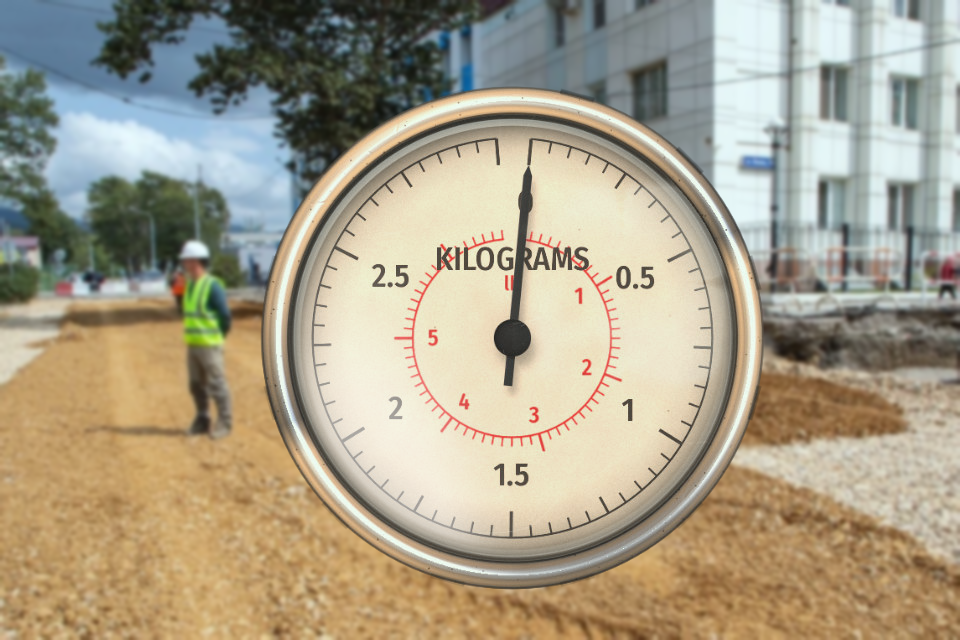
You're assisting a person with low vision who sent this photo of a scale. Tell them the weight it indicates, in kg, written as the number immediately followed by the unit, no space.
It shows 0kg
